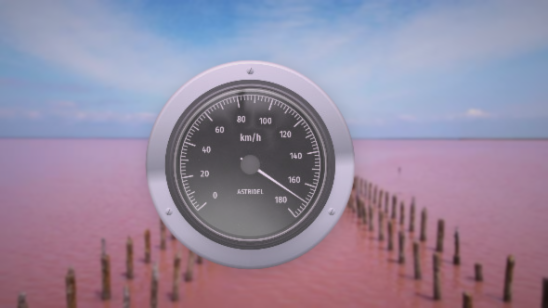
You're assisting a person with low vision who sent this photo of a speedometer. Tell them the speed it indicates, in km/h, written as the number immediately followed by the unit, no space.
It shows 170km/h
